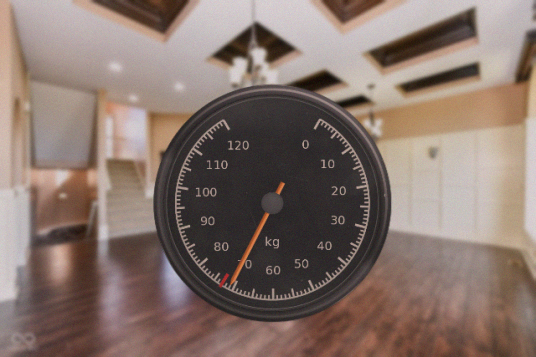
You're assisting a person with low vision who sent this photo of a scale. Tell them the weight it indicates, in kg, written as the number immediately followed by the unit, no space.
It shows 71kg
